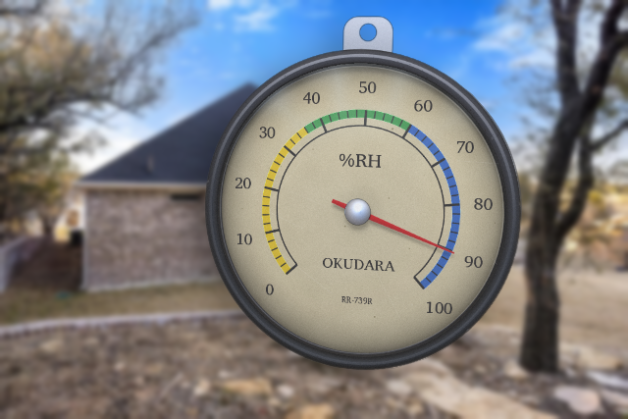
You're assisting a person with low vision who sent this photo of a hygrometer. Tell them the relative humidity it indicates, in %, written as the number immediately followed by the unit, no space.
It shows 90%
